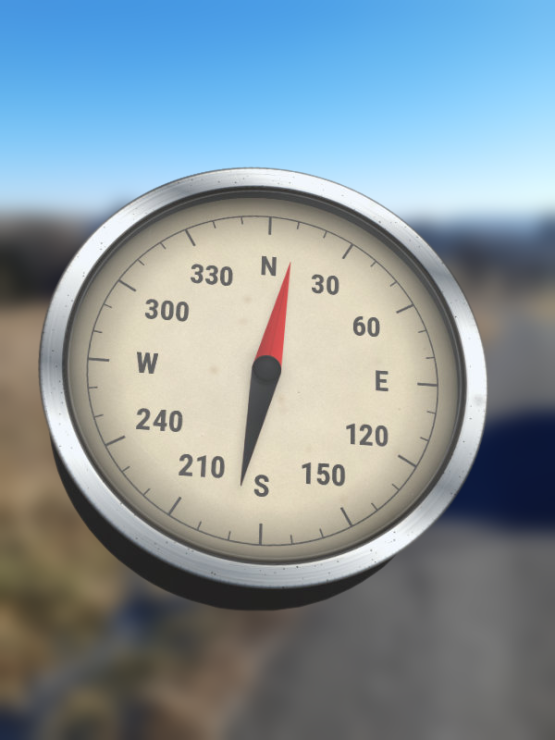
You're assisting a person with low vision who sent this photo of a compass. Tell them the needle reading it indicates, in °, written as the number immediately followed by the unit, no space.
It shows 10°
